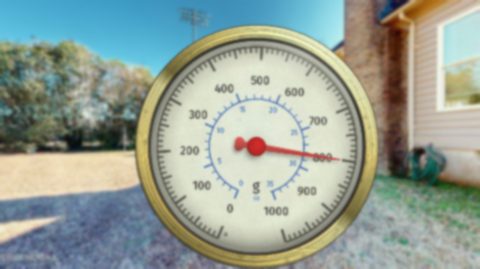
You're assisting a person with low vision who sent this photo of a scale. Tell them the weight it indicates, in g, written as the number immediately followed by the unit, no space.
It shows 800g
